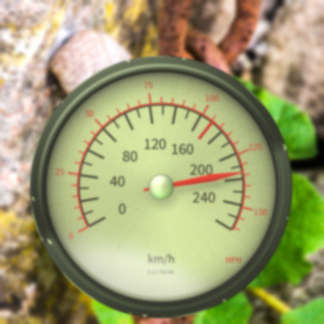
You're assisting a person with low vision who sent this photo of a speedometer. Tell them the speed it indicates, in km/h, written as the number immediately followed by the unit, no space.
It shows 215km/h
